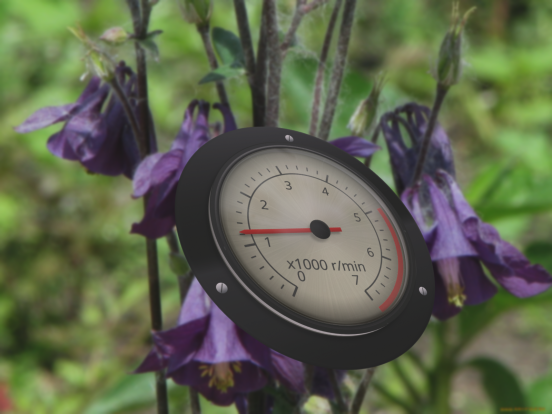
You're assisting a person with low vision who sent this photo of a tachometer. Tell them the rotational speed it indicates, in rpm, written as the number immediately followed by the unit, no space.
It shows 1200rpm
